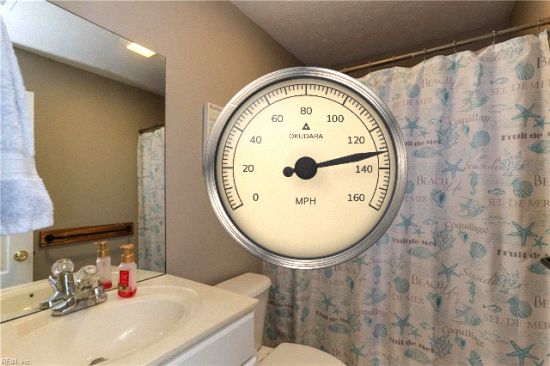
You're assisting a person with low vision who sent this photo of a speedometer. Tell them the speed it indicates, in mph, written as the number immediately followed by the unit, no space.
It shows 132mph
